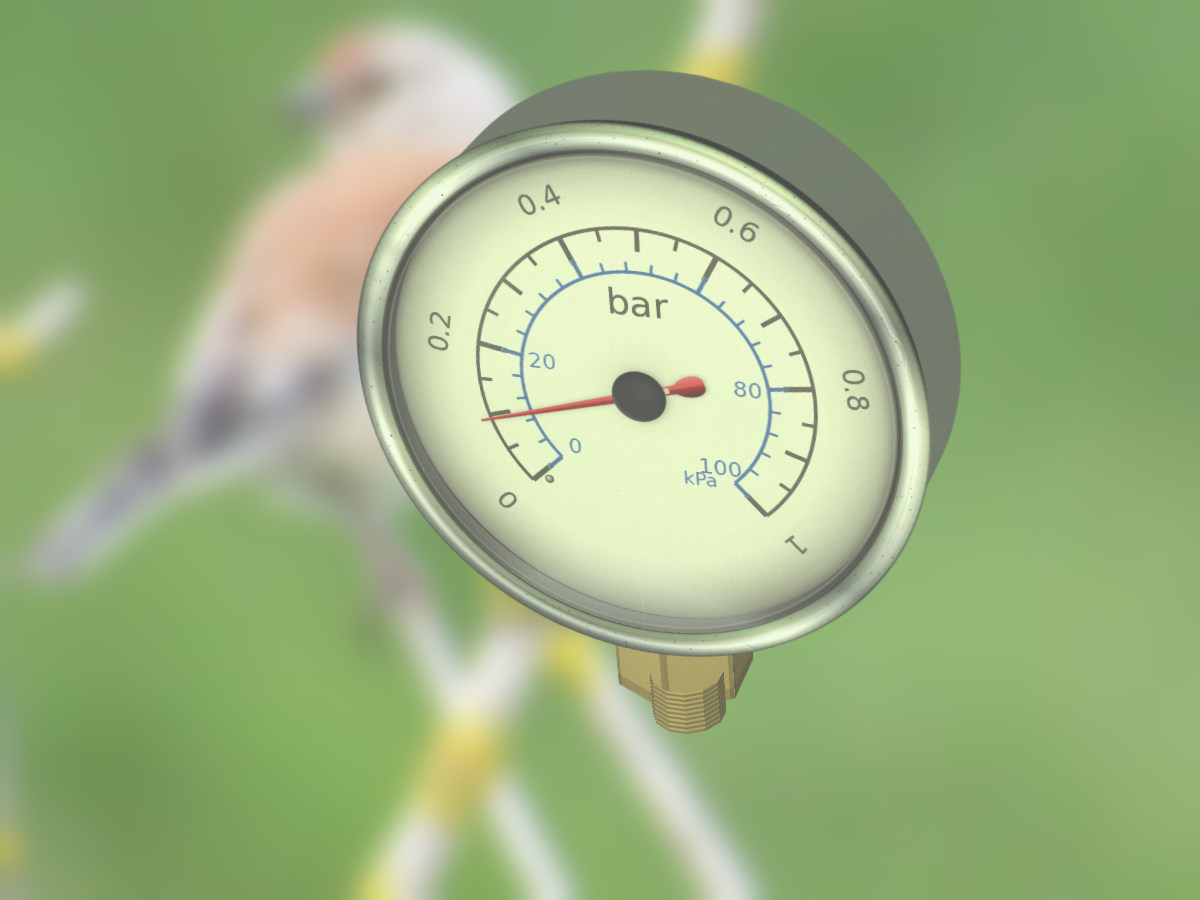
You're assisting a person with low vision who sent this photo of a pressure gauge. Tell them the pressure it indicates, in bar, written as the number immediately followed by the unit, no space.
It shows 0.1bar
